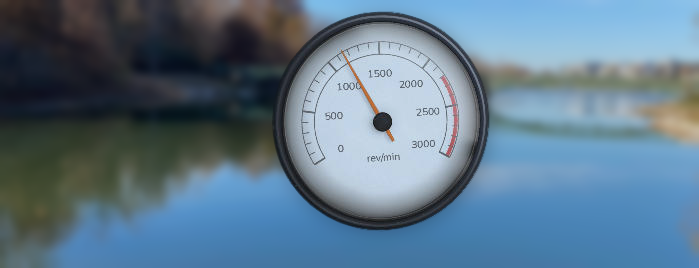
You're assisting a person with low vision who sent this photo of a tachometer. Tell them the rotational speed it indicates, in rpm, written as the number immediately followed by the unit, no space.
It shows 1150rpm
